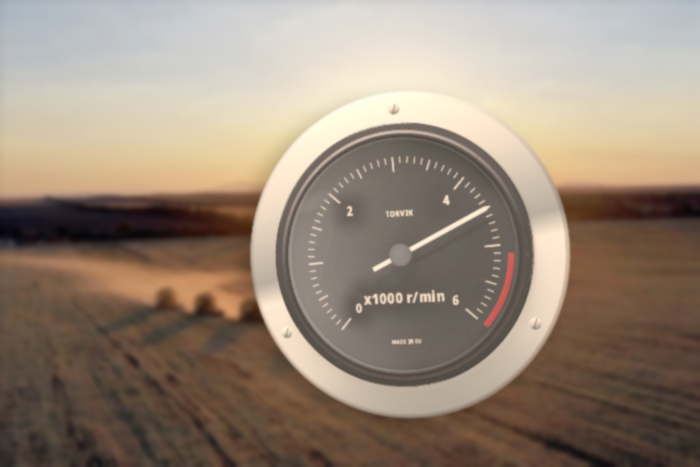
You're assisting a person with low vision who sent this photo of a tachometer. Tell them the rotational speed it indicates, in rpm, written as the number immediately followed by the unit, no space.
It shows 4500rpm
